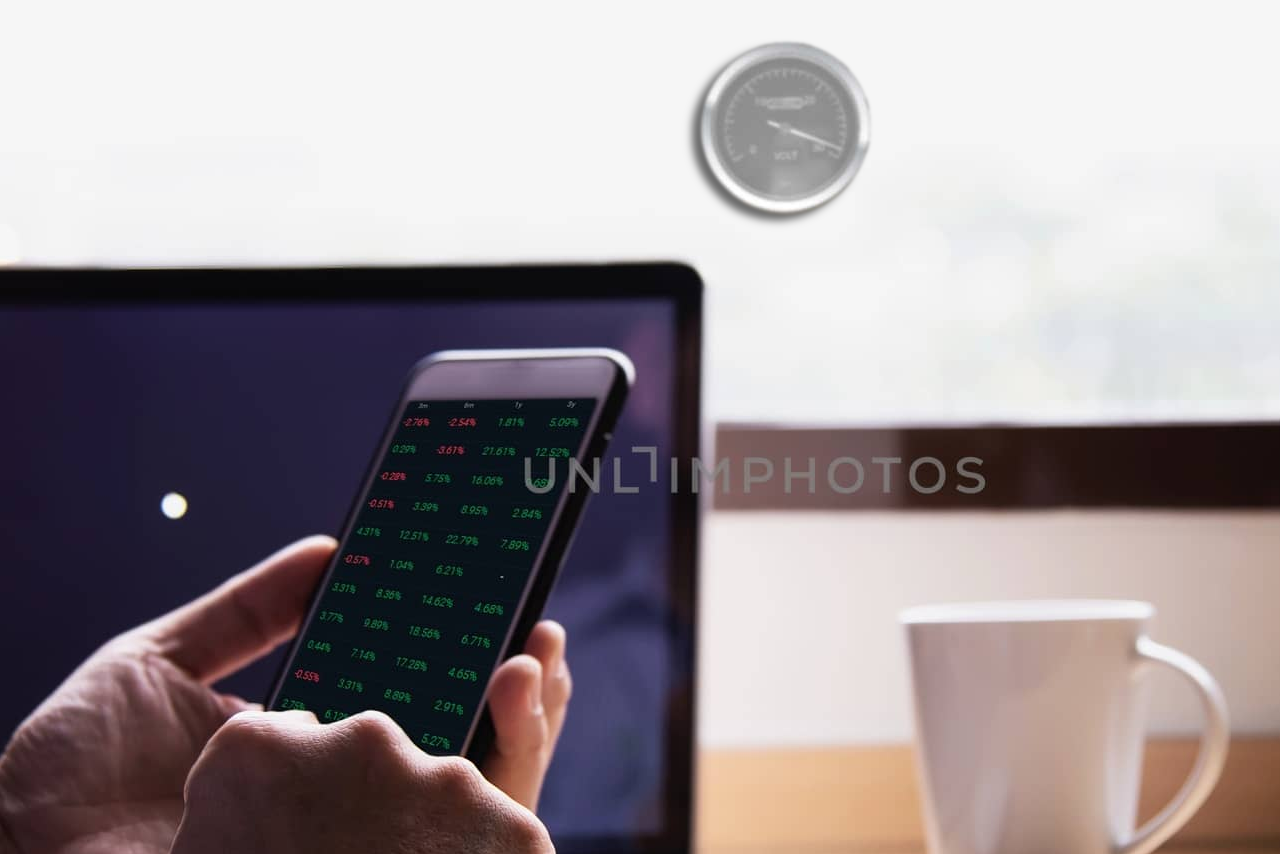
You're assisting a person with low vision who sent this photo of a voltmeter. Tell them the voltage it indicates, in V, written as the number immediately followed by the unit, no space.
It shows 29V
